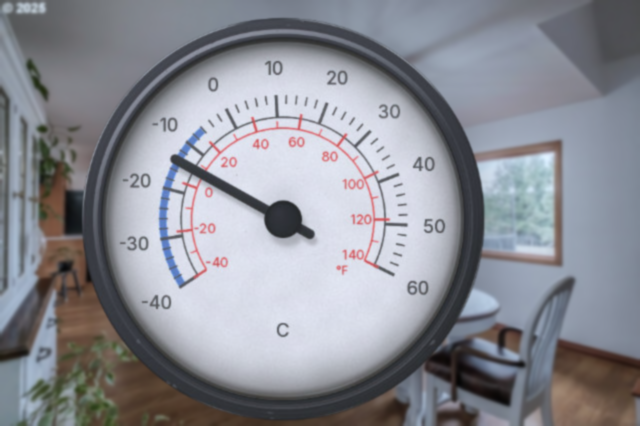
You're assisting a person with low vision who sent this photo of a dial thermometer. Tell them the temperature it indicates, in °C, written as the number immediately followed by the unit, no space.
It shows -14°C
